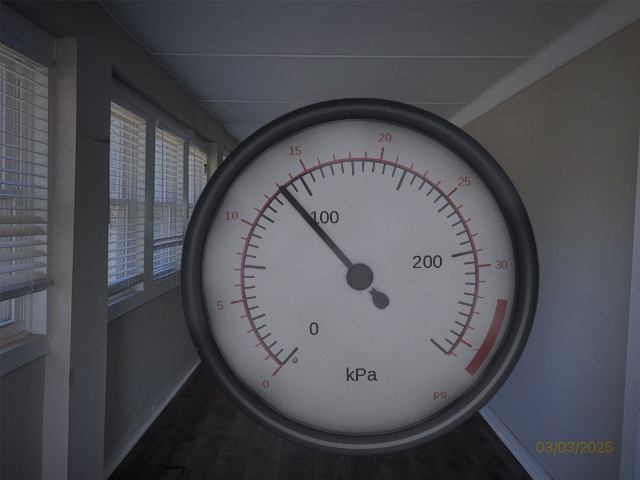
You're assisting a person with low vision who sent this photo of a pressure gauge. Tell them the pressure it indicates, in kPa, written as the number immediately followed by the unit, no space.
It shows 90kPa
